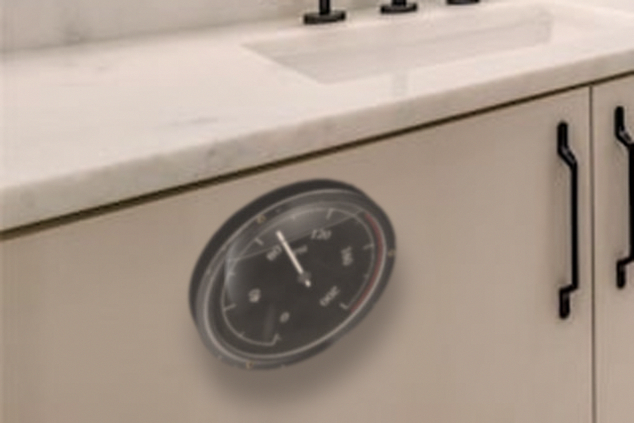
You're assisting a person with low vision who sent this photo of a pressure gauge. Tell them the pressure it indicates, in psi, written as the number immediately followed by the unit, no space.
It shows 90psi
